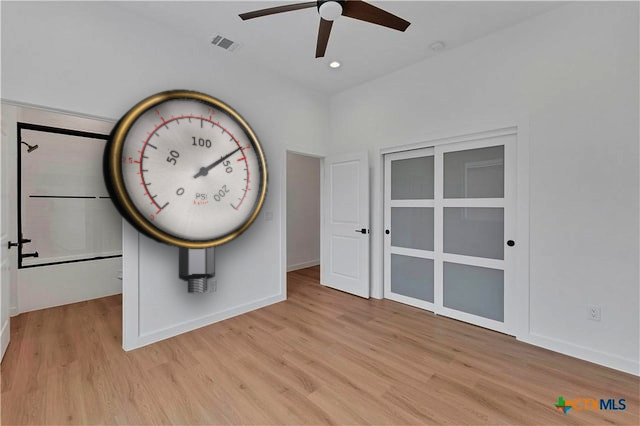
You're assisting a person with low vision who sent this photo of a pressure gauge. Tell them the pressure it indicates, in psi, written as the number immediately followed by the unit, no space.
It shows 140psi
